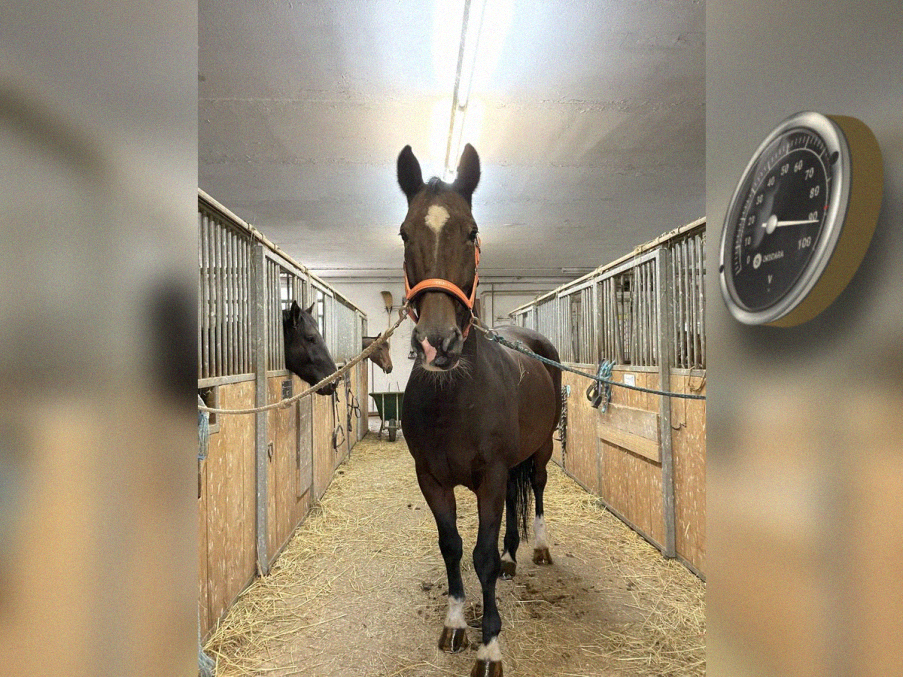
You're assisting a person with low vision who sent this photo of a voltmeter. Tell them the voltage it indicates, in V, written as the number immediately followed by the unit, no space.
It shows 92V
